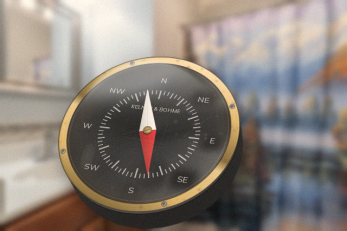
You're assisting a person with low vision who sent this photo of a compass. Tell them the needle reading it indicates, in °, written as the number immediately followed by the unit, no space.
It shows 165°
